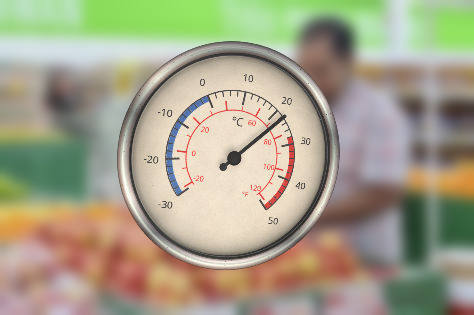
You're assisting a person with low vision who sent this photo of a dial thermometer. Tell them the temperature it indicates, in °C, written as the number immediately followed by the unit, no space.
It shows 22°C
